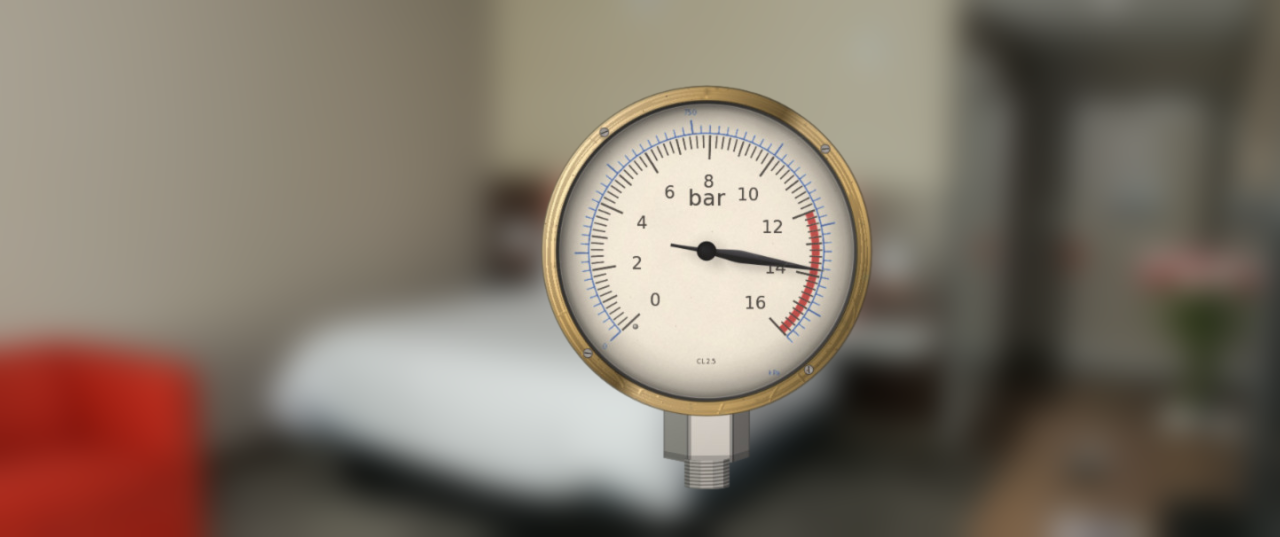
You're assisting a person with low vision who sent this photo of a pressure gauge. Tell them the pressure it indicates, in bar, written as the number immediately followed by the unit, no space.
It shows 13.8bar
